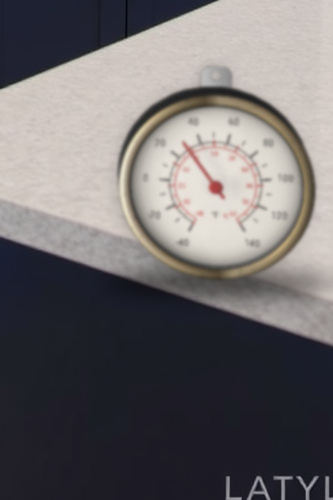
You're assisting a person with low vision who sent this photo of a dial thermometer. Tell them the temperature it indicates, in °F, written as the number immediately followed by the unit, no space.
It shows 30°F
